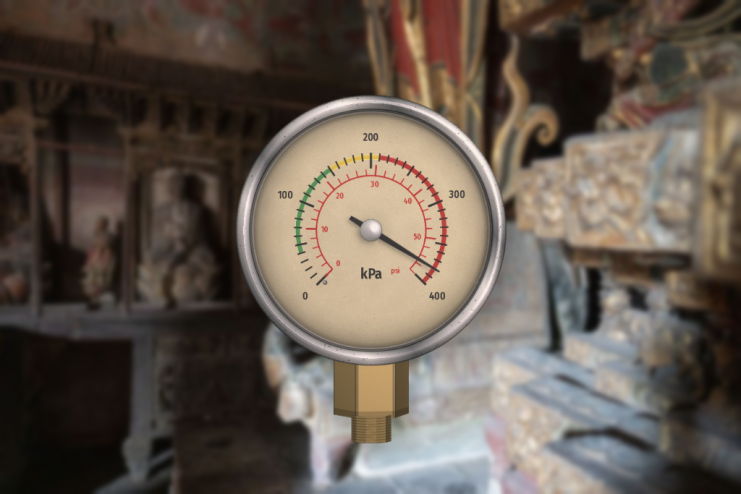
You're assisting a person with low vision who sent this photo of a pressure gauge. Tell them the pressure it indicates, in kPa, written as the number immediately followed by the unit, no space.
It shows 380kPa
